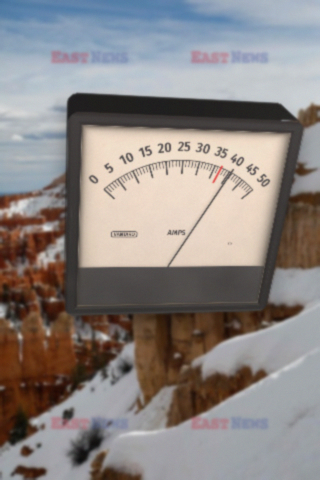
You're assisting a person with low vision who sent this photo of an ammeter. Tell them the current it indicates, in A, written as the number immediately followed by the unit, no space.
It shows 40A
